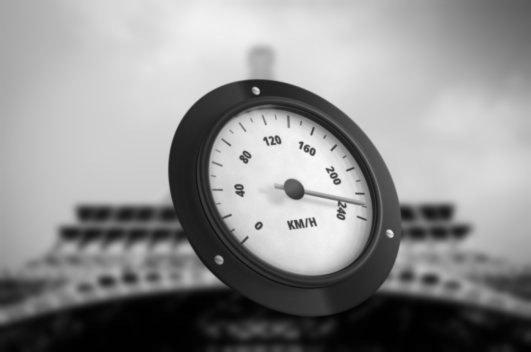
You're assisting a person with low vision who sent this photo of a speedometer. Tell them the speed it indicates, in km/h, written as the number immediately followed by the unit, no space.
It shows 230km/h
